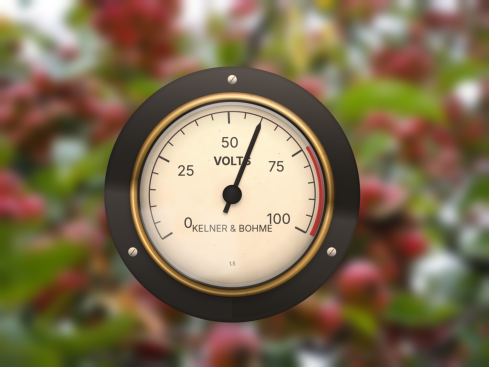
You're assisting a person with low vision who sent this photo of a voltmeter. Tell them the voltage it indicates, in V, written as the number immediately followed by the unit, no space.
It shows 60V
